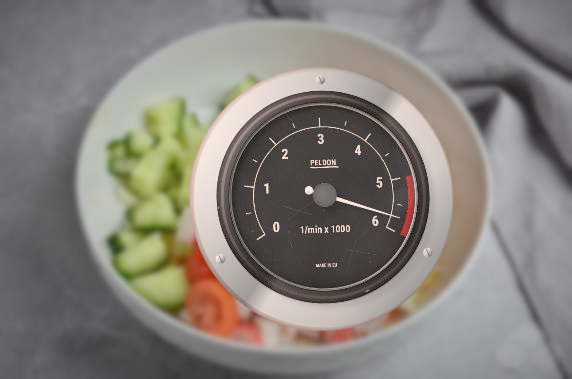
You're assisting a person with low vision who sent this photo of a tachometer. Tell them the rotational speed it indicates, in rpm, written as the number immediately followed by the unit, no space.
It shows 5750rpm
